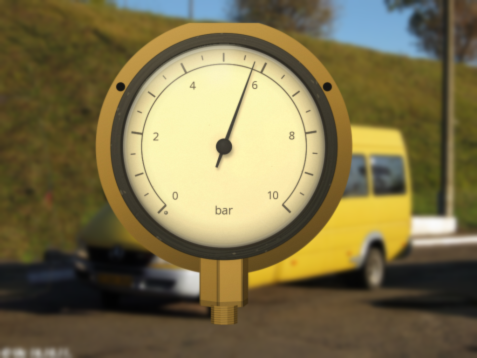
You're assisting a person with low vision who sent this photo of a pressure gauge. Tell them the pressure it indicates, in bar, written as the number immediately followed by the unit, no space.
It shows 5.75bar
